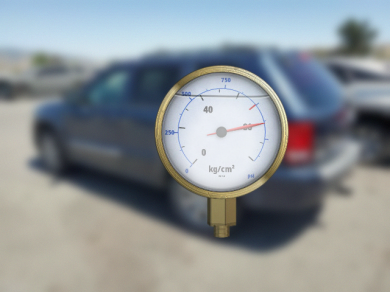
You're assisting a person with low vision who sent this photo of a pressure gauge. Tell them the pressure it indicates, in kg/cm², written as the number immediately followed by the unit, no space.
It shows 80kg/cm²
